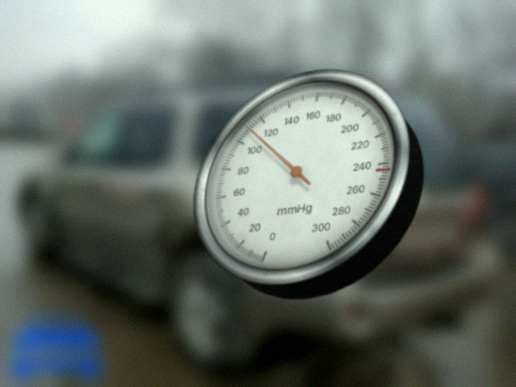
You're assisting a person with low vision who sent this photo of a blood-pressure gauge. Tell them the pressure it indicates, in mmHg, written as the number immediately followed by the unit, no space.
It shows 110mmHg
